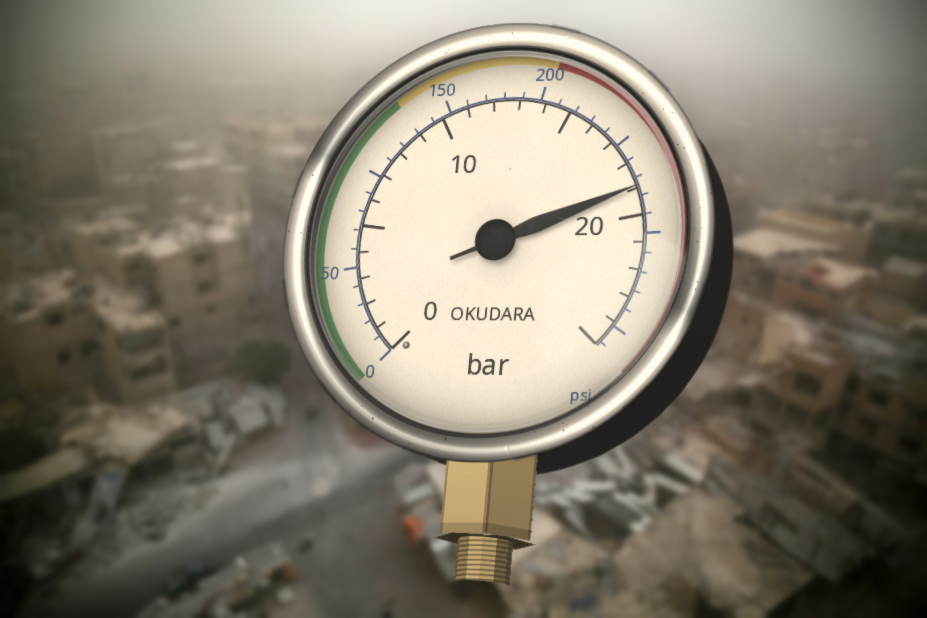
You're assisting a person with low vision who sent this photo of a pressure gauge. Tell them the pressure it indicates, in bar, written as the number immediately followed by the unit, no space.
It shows 19bar
